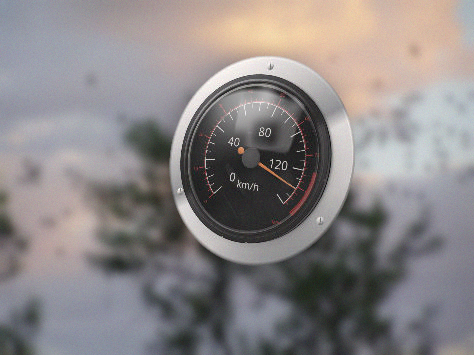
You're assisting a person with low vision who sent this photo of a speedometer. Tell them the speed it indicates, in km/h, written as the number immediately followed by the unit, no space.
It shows 130km/h
